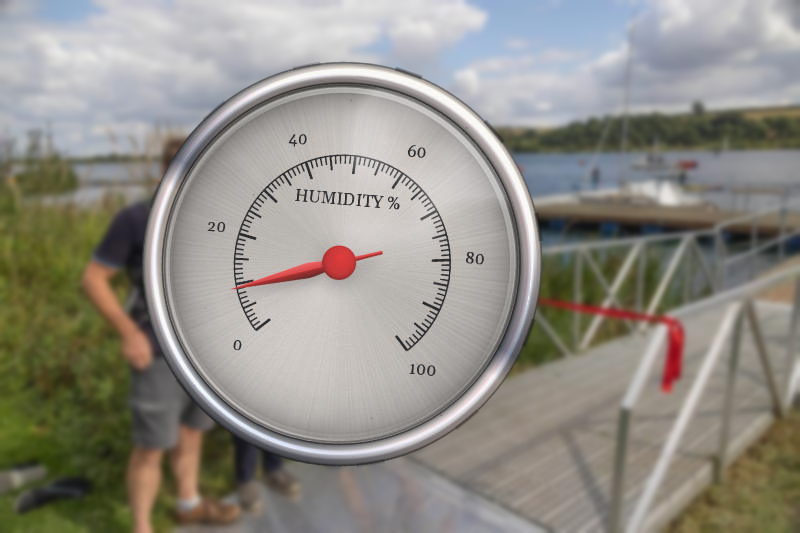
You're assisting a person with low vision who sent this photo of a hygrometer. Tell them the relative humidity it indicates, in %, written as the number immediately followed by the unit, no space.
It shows 9%
